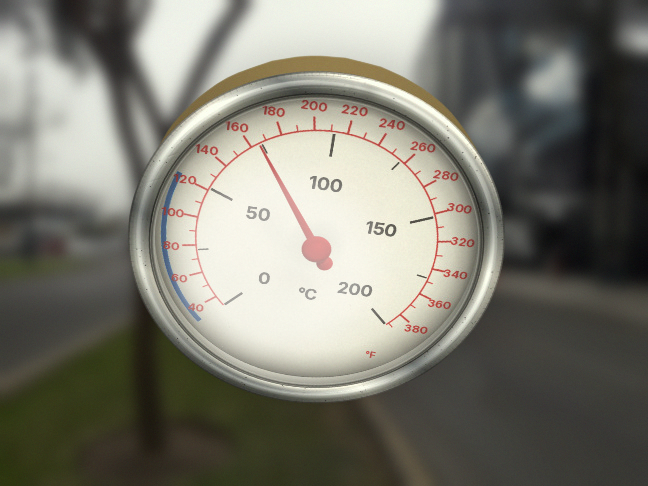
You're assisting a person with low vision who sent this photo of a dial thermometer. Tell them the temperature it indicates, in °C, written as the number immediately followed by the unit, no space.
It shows 75°C
